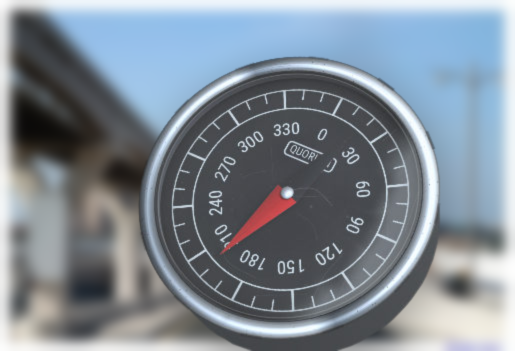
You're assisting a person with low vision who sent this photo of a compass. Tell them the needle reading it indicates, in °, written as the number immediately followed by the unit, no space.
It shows 200°
